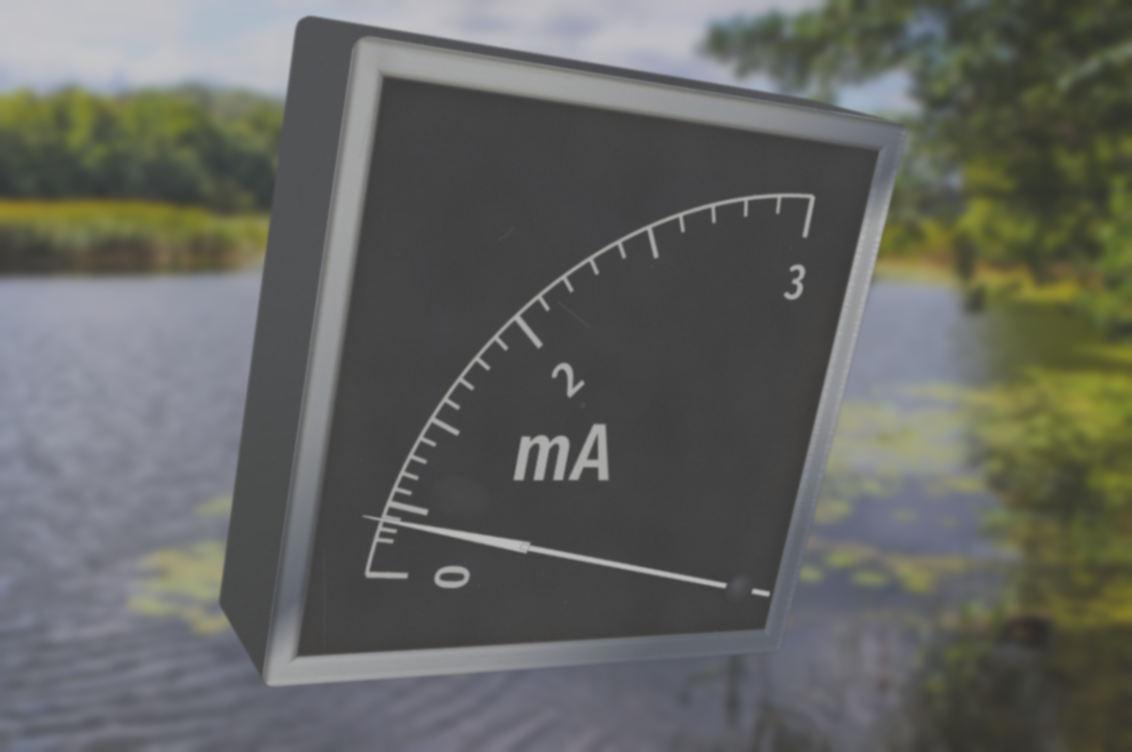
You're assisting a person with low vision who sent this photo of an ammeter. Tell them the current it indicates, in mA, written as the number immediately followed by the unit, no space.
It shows 0.9mA
